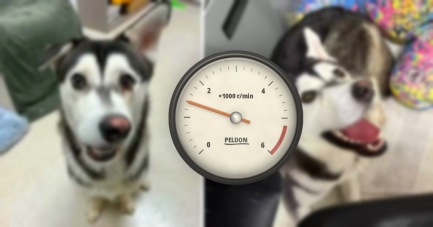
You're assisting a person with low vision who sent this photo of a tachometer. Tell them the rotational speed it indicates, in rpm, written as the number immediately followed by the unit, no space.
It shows 1400rpm
